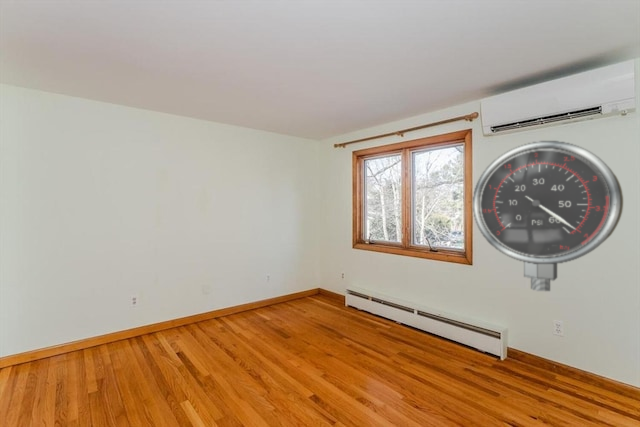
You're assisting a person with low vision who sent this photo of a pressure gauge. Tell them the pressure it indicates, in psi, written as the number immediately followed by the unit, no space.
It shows 58psi
